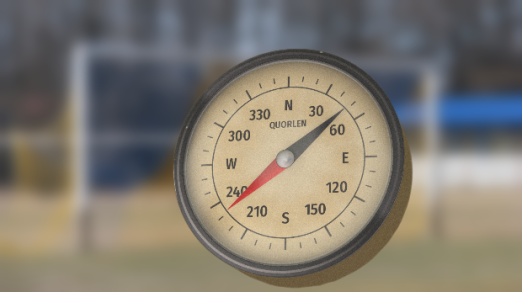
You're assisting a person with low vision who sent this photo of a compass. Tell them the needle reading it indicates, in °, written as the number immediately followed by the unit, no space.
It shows 230°
